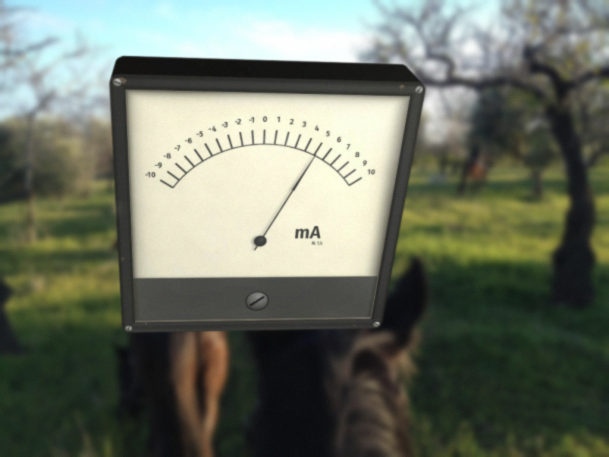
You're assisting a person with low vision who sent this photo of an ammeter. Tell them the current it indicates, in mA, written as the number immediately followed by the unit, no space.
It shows 5mA
